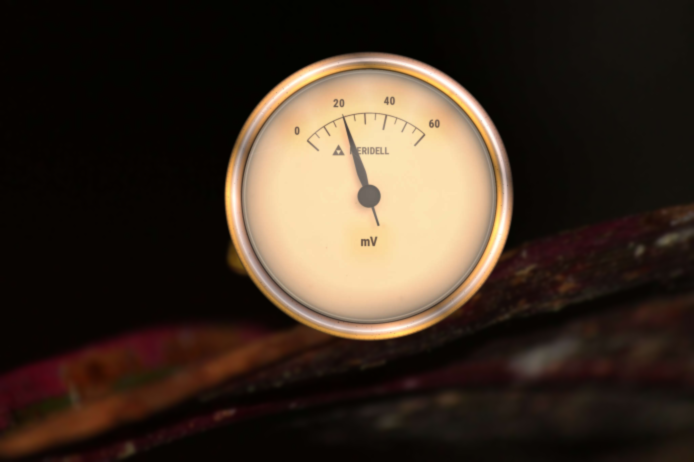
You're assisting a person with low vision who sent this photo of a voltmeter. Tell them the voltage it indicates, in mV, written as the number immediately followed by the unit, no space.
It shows 20mV
